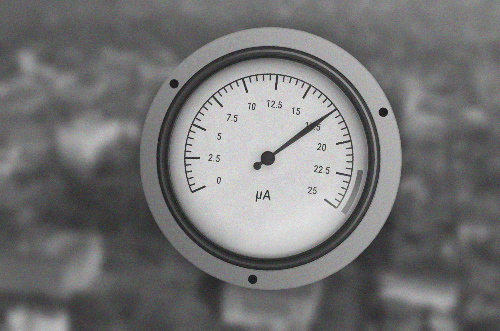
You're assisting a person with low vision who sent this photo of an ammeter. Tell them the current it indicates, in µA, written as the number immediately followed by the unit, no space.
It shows 17.5µA
